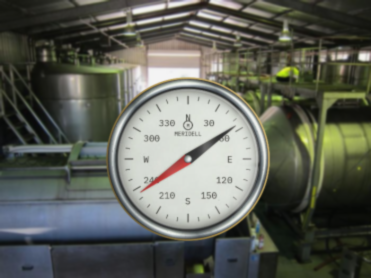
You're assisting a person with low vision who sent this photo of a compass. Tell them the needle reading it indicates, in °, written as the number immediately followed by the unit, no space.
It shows 235°
